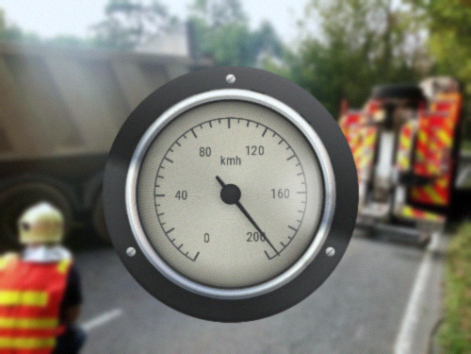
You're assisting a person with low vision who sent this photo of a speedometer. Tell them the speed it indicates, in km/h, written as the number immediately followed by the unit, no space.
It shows 195km/h
